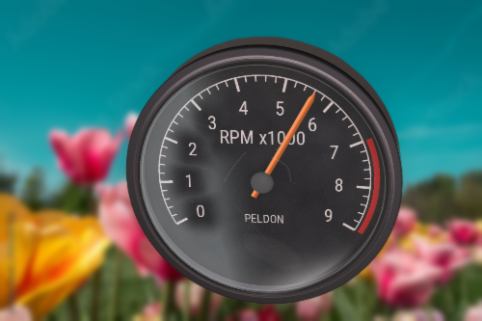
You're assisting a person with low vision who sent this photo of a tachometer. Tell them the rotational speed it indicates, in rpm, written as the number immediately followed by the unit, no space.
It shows 5600rpm
